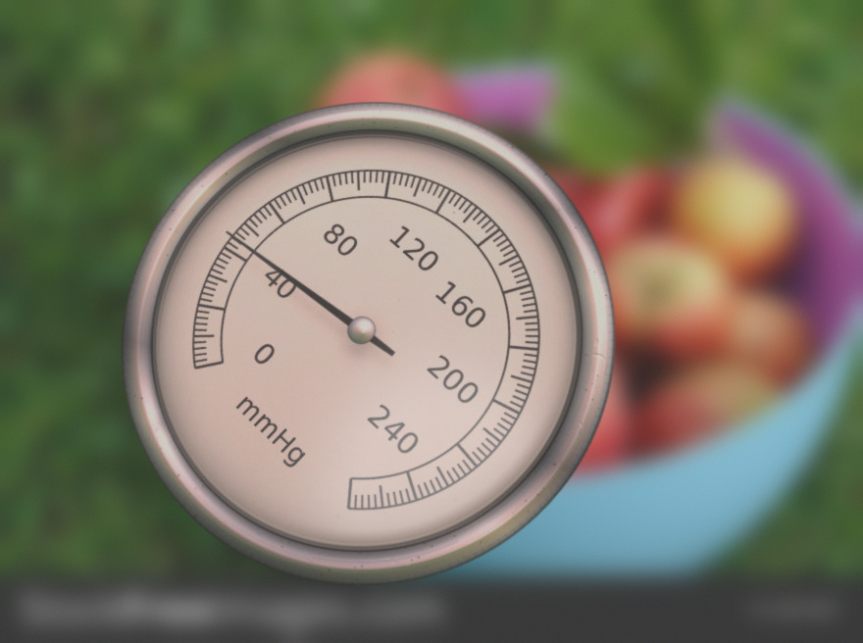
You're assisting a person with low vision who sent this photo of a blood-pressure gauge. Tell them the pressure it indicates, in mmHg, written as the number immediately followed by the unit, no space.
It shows 44mmHg
